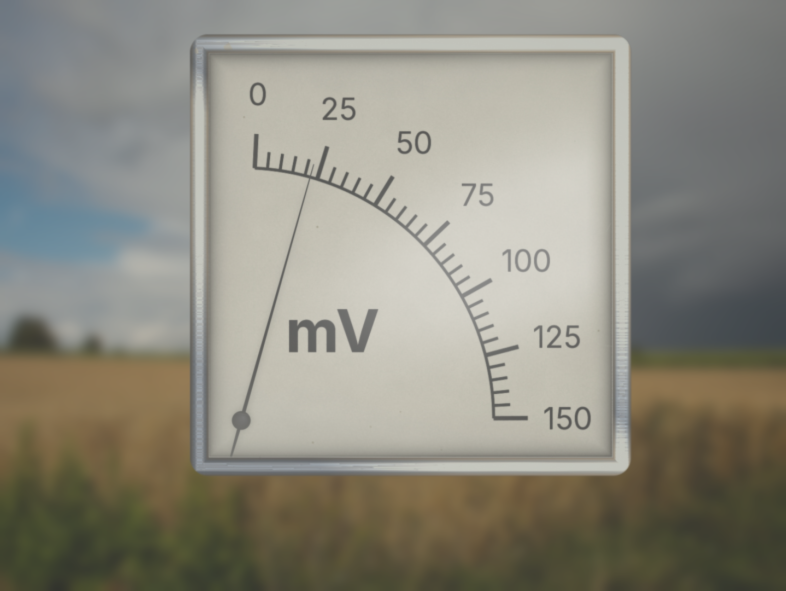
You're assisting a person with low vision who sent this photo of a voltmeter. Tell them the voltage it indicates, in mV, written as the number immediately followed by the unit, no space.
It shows 22.5mV
